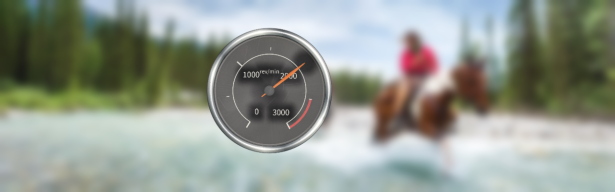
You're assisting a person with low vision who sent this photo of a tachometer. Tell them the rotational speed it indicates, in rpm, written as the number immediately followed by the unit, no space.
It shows 2000rpm
